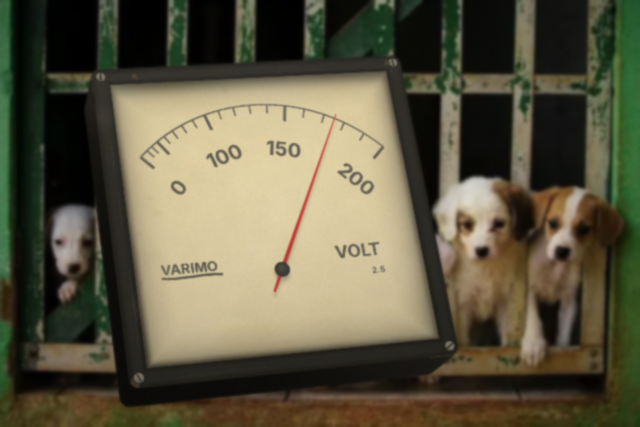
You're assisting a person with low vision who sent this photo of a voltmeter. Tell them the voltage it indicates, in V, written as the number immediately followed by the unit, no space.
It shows 175V
